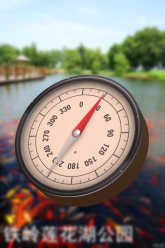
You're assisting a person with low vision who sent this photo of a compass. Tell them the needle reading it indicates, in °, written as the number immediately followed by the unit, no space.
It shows 30°
